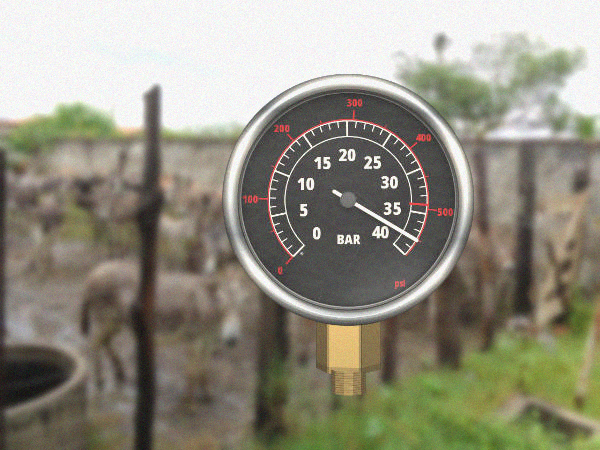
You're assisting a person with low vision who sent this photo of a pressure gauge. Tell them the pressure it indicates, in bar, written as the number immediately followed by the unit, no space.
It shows 38bar
